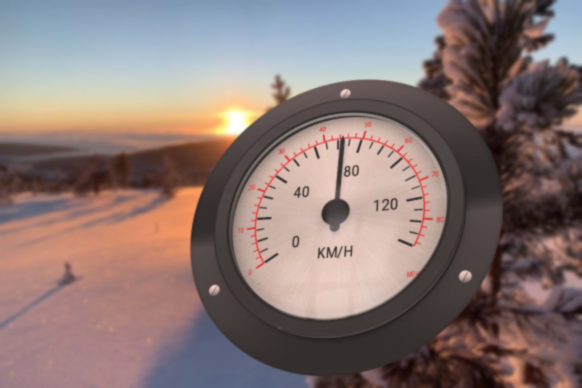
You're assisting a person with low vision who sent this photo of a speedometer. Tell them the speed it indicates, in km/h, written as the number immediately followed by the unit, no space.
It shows 72.5km/h
